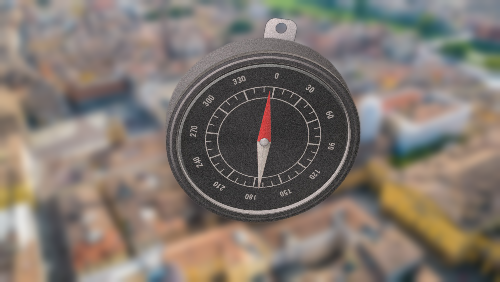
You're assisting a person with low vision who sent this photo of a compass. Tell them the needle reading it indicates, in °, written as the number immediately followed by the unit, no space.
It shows 355°
